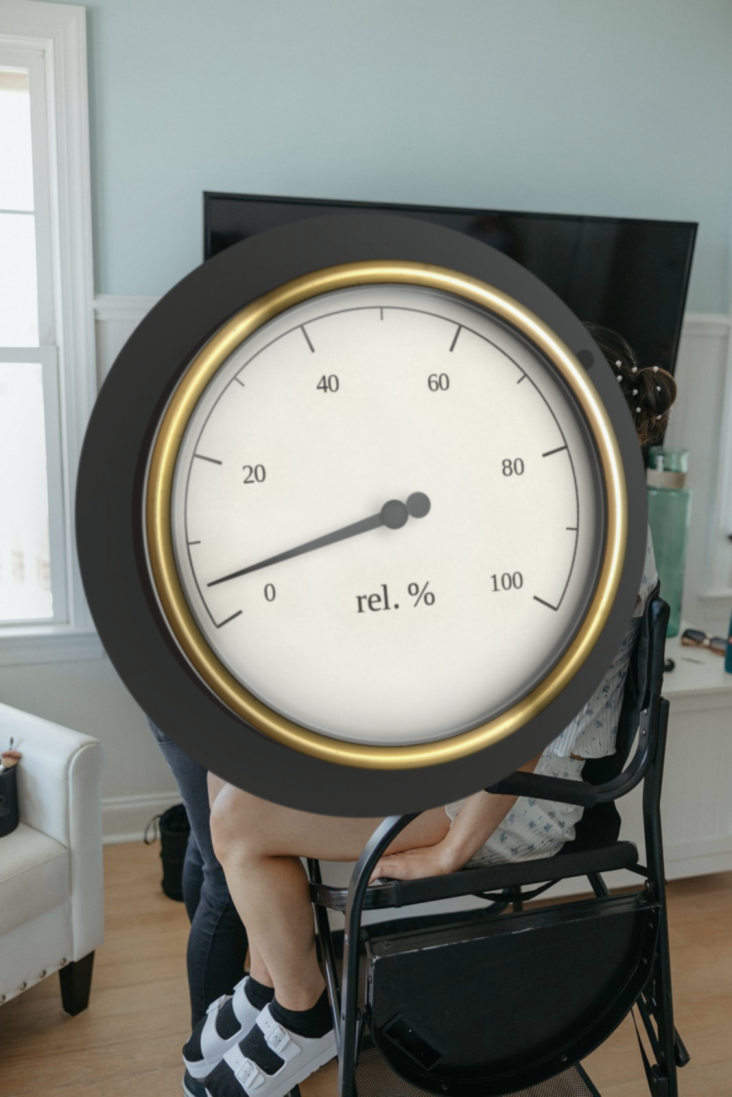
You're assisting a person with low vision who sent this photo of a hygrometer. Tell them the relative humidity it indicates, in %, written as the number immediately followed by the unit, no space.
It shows 5%
